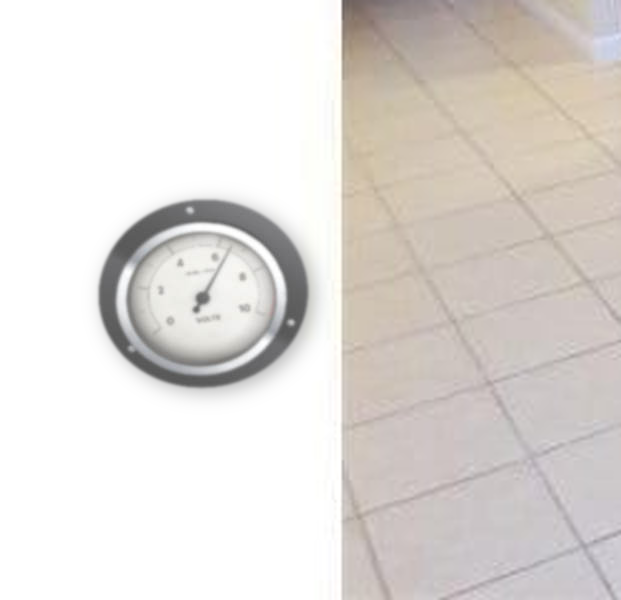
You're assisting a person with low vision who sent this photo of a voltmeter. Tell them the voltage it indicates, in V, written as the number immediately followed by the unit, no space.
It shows 6.5V
